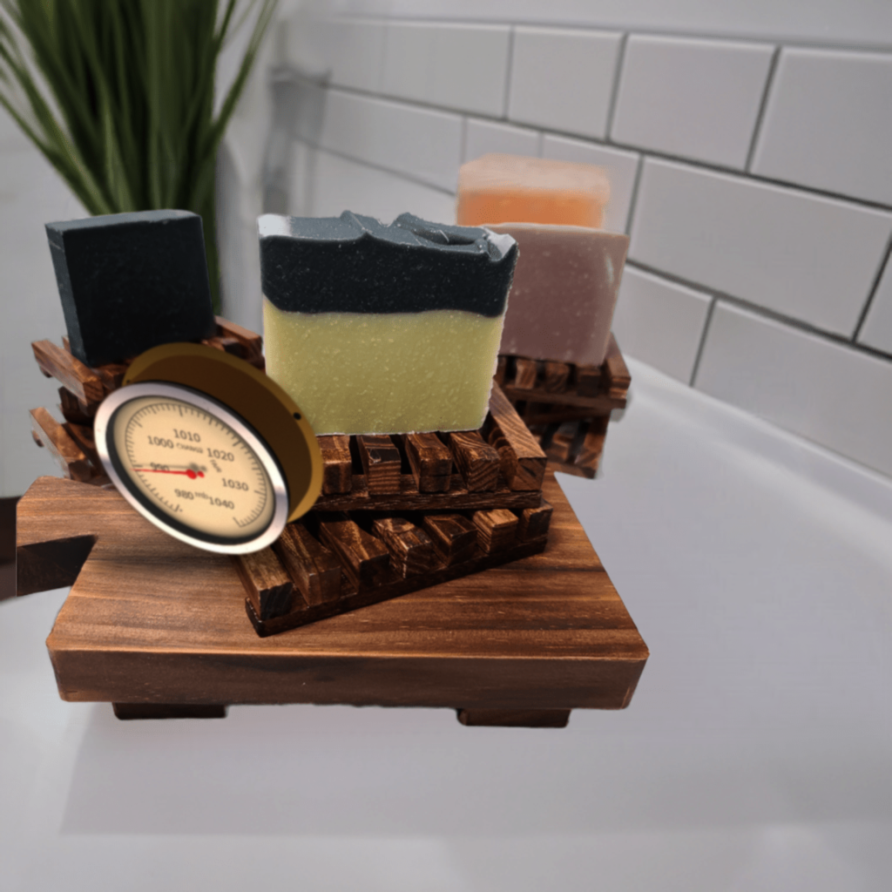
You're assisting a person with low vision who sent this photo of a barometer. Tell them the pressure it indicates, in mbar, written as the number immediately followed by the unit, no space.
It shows 990mbar
